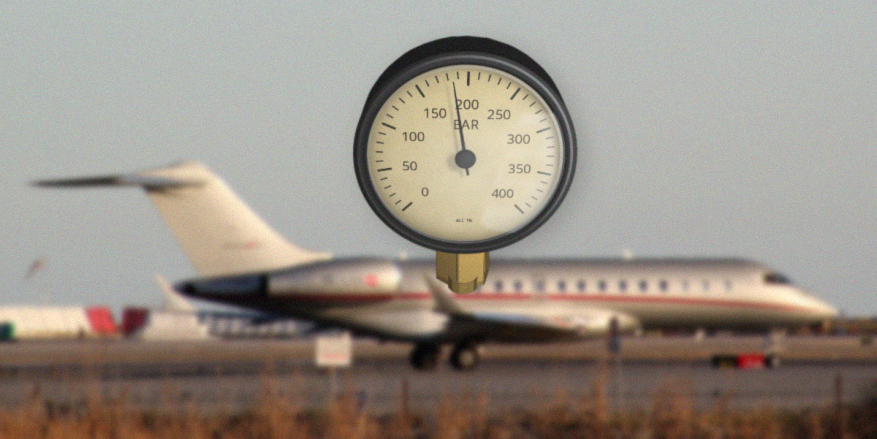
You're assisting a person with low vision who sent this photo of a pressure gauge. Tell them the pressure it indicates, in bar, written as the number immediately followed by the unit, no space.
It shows 185bar
